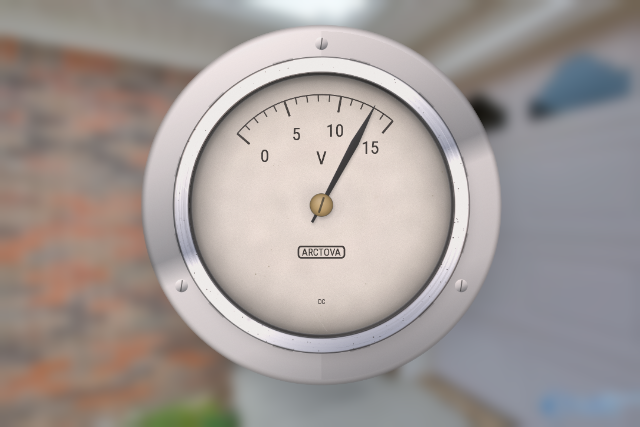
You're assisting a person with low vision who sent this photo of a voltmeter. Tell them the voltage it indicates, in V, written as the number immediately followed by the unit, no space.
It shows 13V
